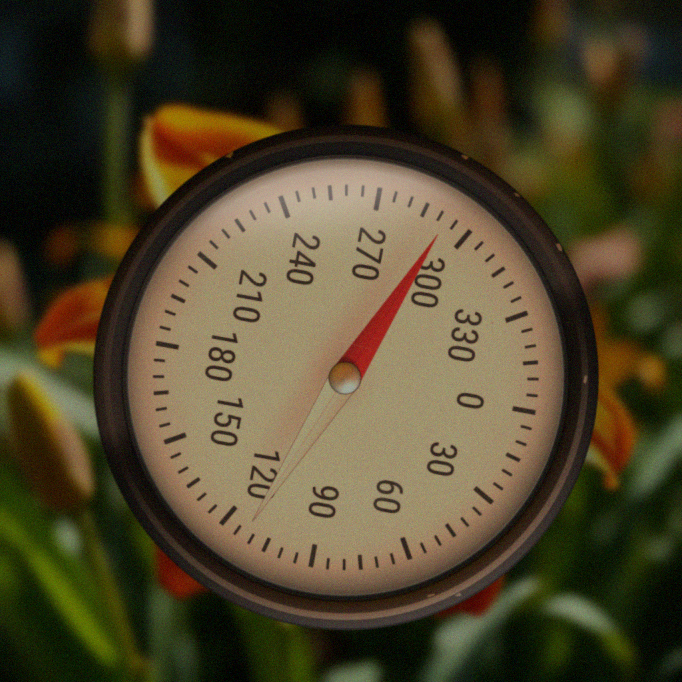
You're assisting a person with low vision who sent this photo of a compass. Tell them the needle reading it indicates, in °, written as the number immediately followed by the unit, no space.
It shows 292.5°
